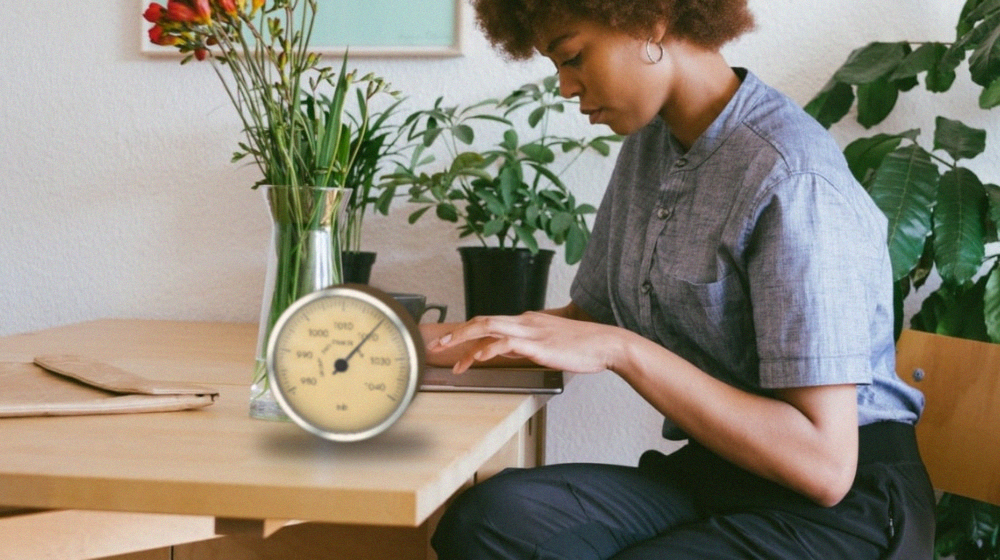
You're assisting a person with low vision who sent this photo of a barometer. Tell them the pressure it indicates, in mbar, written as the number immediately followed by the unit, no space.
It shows 1020mbar
